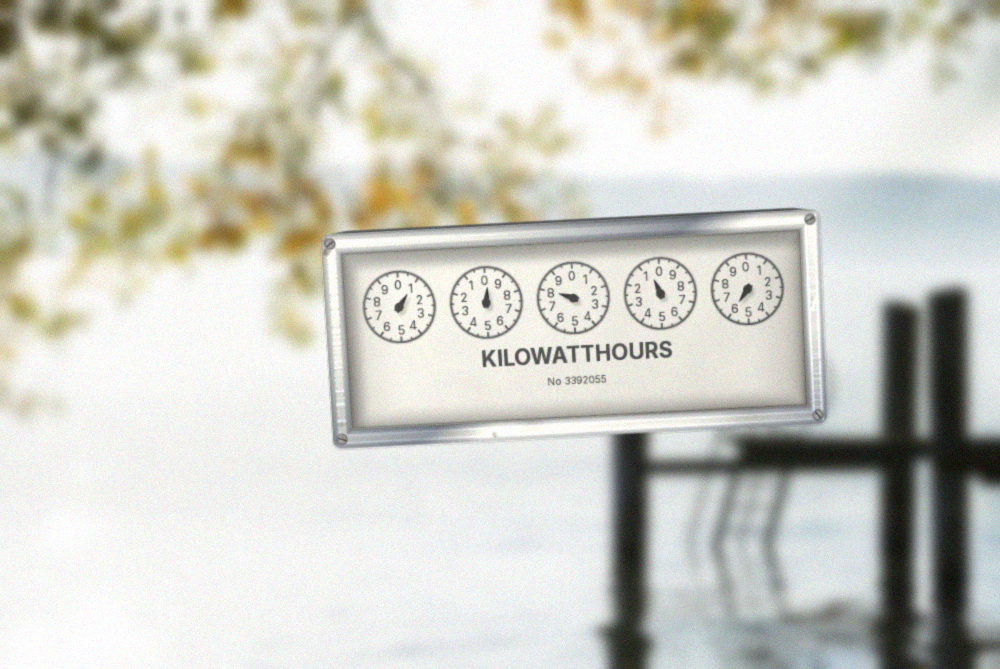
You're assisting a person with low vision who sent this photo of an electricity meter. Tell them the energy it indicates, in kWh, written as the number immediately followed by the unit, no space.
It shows 9806kWh
